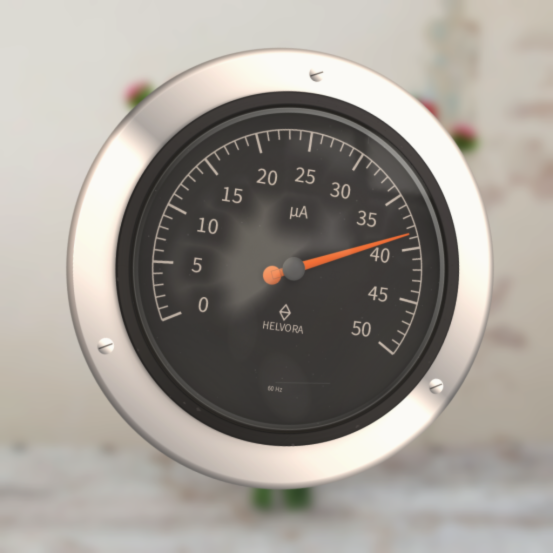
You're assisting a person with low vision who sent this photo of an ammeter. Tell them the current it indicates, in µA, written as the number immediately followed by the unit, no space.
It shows 38.5µA
